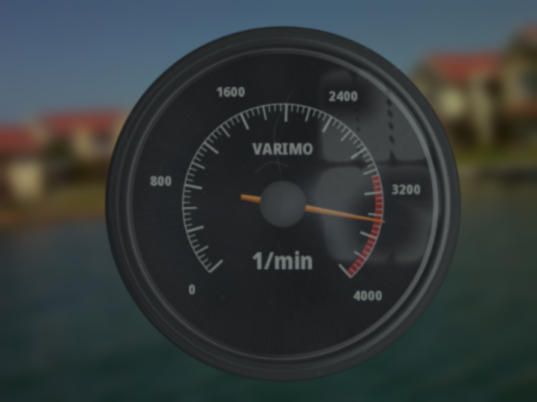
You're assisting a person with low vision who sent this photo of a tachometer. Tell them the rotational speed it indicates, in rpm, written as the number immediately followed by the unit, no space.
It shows 3450rpm
